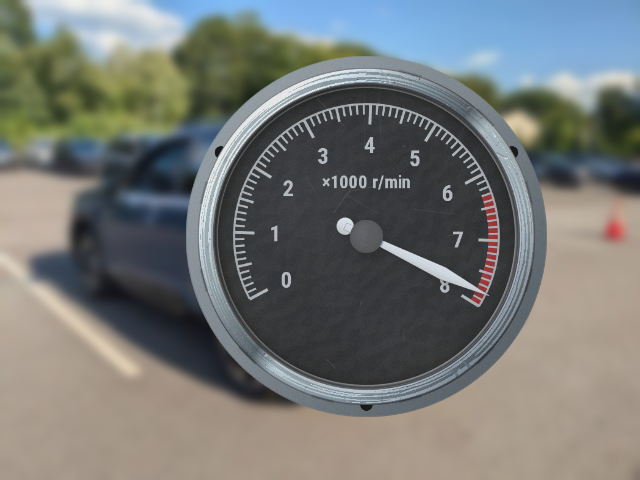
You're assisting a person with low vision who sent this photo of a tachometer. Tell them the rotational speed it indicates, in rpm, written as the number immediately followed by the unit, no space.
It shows 7800rpm
